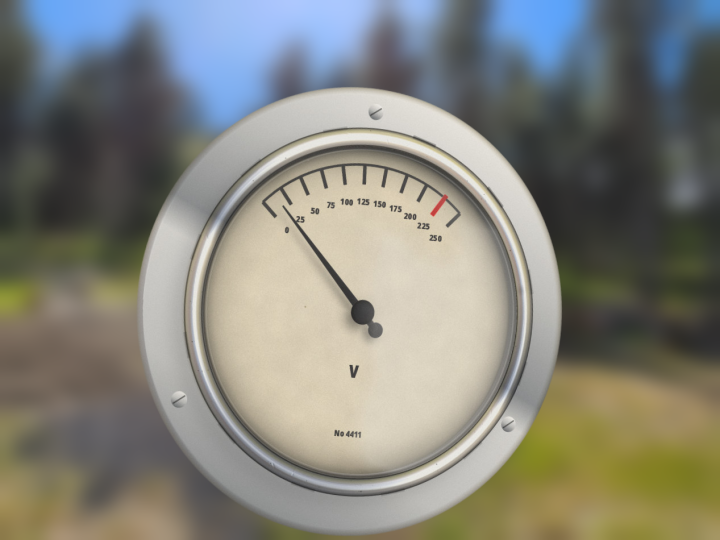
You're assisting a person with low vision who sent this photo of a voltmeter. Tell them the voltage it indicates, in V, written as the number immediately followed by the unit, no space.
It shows 12.5V
